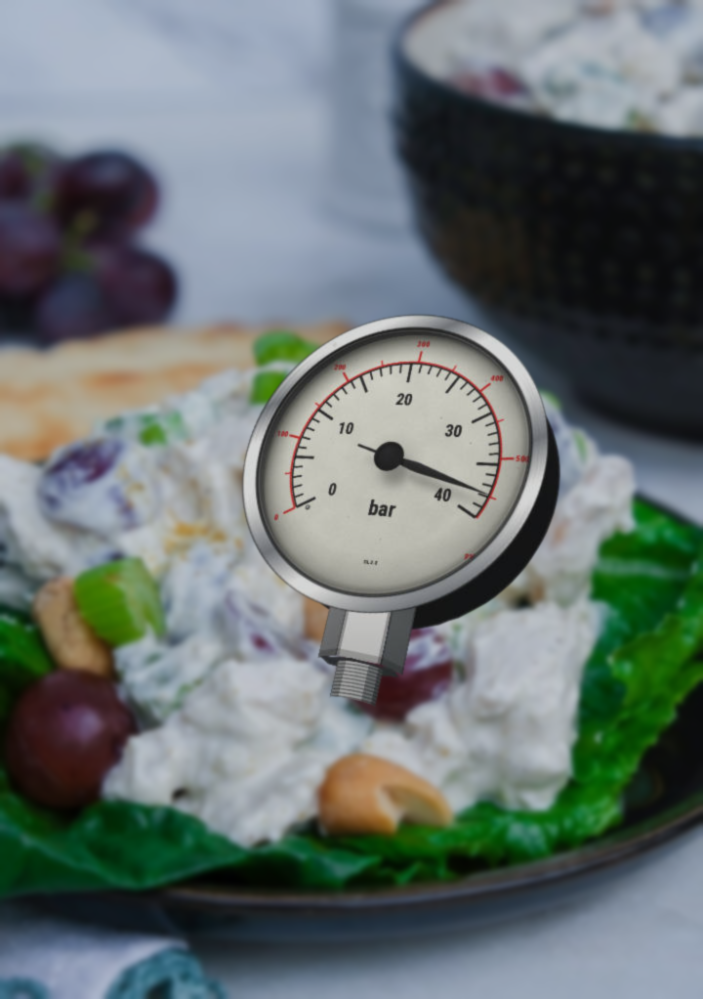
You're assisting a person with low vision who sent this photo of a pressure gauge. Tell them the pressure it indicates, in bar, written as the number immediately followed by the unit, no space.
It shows 38bar
